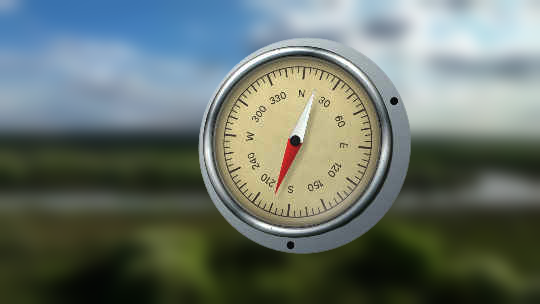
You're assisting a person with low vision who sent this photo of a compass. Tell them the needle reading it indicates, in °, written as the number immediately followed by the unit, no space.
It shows 195°
